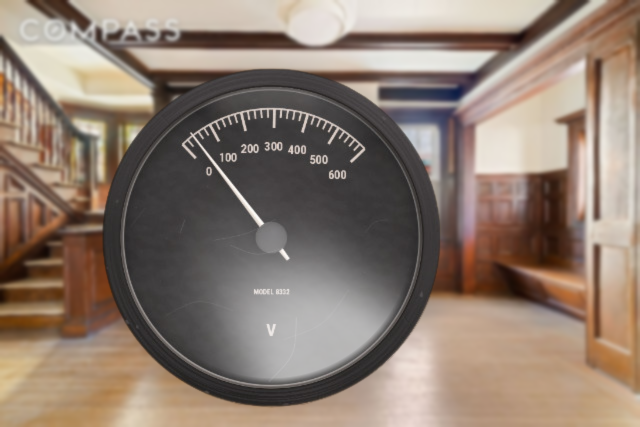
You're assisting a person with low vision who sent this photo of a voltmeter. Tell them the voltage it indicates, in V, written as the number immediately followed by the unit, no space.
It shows 40V
